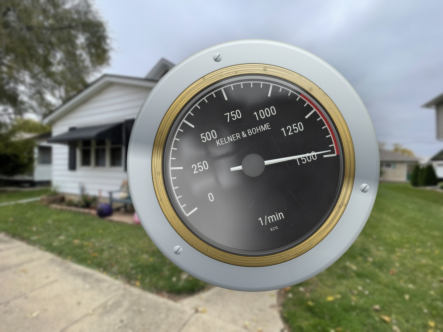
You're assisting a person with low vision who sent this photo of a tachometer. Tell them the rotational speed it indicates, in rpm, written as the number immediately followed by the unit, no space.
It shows 1475rpm
